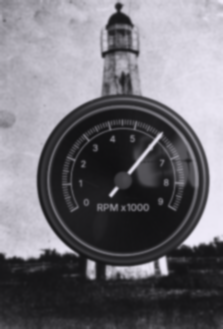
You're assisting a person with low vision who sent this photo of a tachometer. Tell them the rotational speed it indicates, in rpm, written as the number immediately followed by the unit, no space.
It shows 6000rpm
